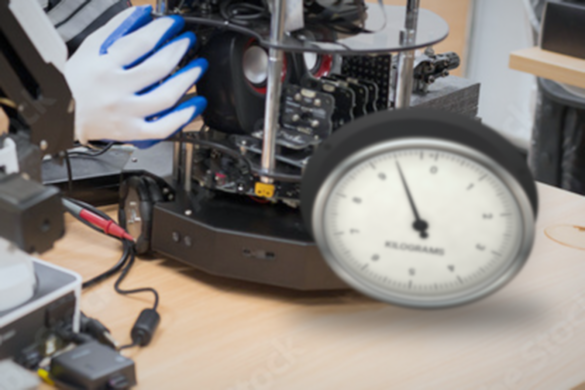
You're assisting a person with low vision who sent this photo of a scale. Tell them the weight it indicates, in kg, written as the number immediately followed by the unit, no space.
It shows 9.5kg
